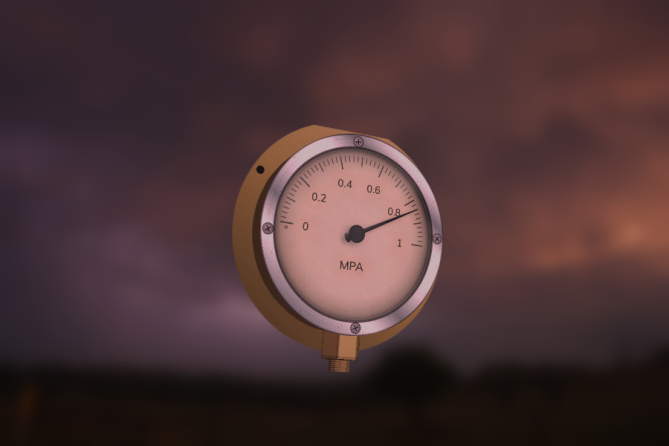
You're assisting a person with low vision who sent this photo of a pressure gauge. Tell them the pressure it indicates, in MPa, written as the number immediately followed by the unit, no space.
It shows 0.84MPa
